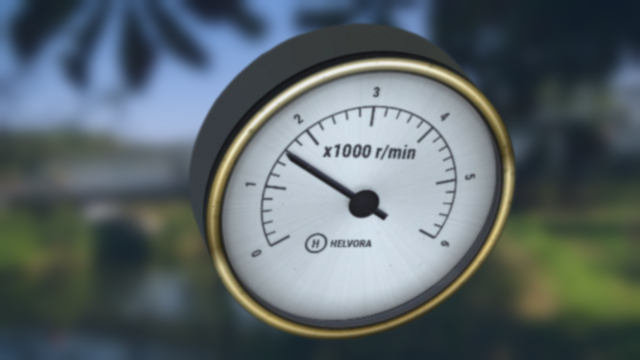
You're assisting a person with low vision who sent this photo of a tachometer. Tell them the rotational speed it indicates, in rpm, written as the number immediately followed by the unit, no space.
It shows 1600rpm
